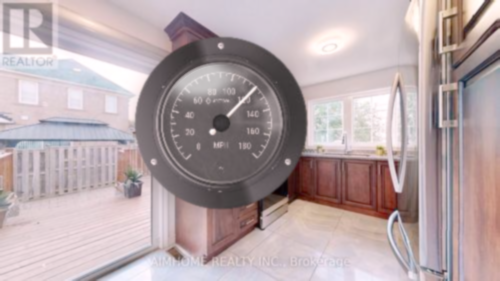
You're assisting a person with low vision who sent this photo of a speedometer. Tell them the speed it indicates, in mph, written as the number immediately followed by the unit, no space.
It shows 120mph
